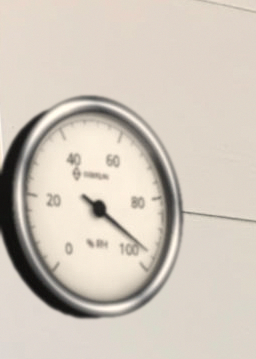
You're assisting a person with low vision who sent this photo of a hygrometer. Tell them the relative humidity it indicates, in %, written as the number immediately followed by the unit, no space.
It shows 96%
